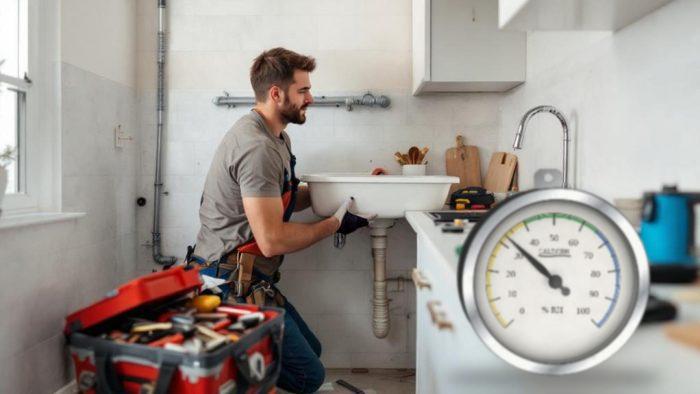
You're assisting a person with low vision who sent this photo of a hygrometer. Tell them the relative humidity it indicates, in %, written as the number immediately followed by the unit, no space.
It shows 32.5%
